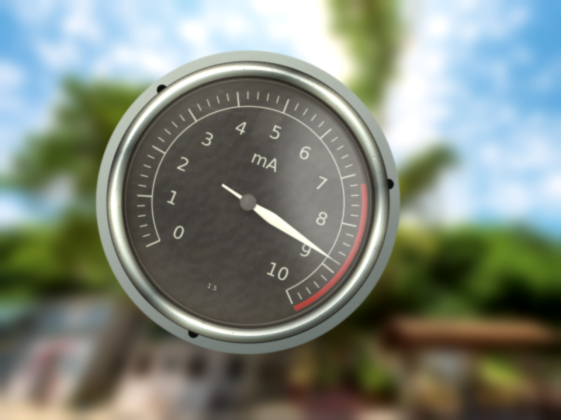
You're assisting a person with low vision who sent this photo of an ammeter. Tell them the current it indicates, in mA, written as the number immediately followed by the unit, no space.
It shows 8.8mA
